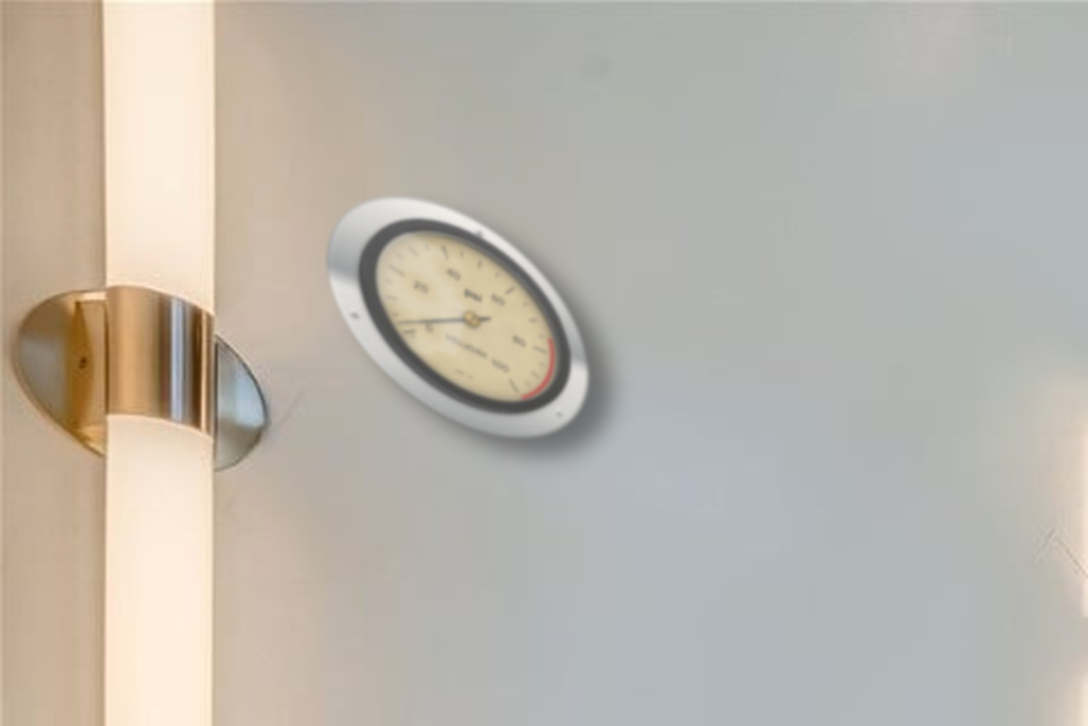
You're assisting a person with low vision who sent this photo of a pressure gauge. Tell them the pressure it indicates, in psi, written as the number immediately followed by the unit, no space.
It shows 2.5psi
